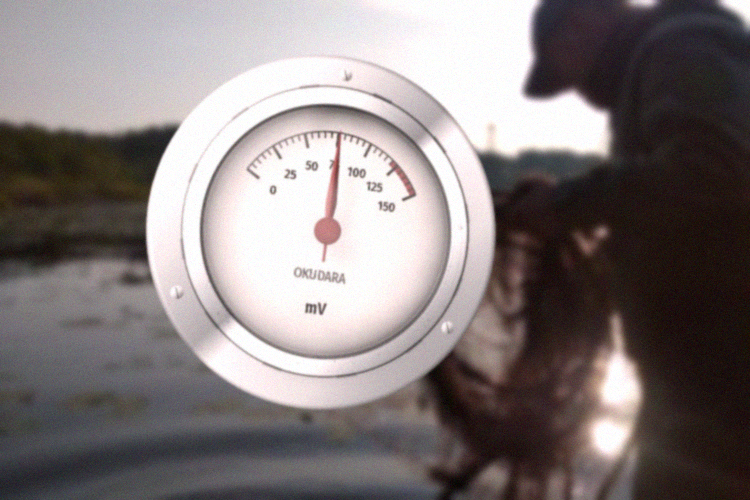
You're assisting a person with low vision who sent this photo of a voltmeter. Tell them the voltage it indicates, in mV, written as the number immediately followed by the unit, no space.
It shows 75mV
